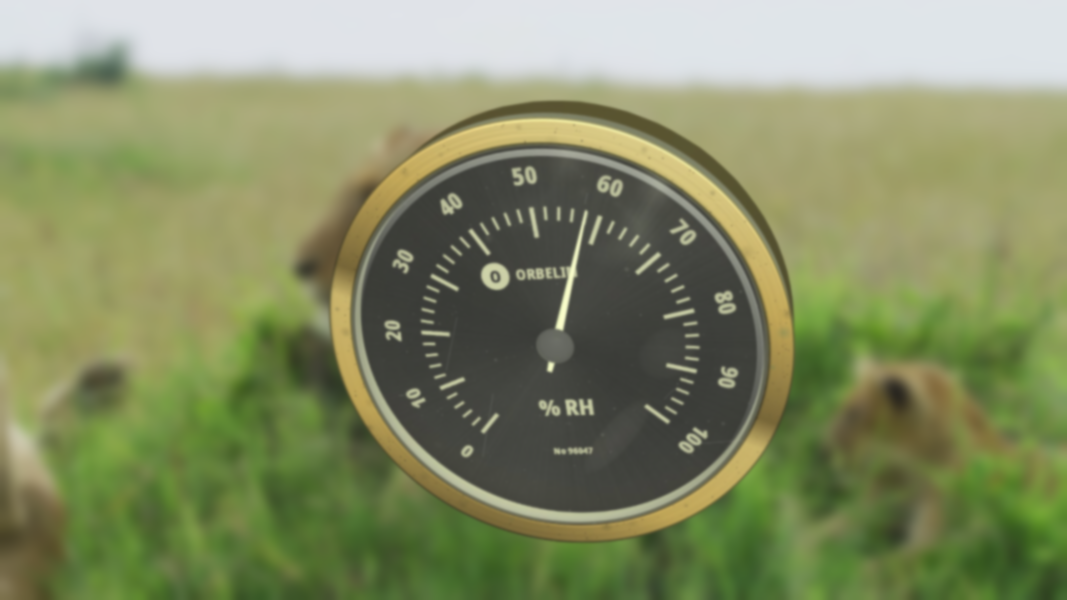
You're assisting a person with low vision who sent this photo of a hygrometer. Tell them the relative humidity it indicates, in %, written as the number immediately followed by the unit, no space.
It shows 58%
